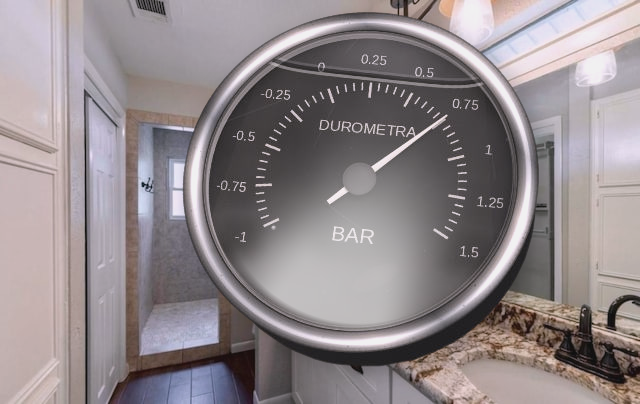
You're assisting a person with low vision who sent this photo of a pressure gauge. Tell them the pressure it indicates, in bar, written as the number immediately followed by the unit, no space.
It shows 0.75bar
